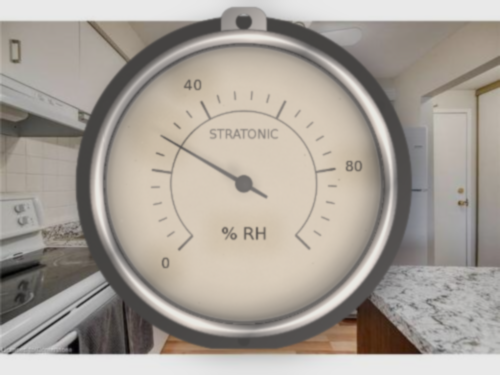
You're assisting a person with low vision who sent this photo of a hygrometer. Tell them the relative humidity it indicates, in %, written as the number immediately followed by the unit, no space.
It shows 28%
